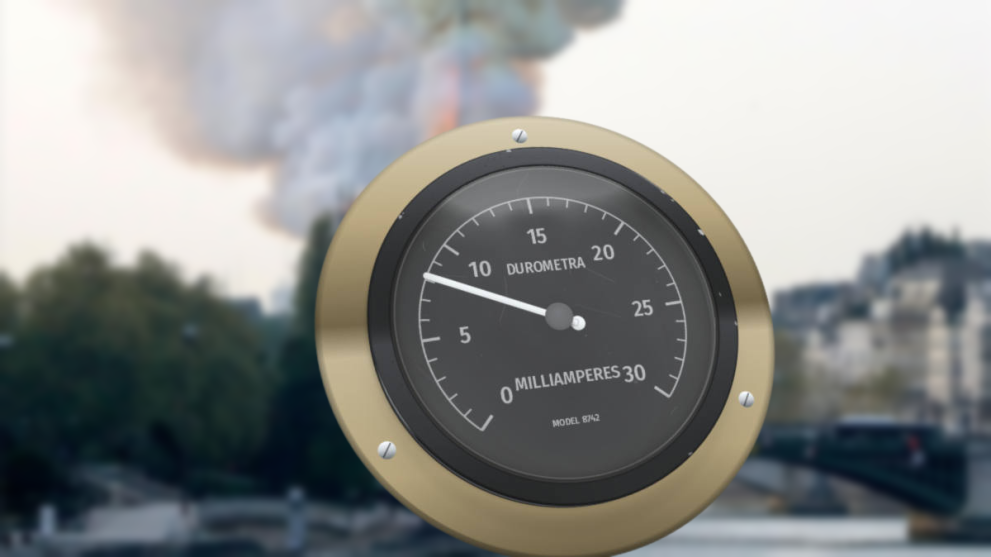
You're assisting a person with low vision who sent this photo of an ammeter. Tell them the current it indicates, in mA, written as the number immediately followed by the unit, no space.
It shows 8mA
